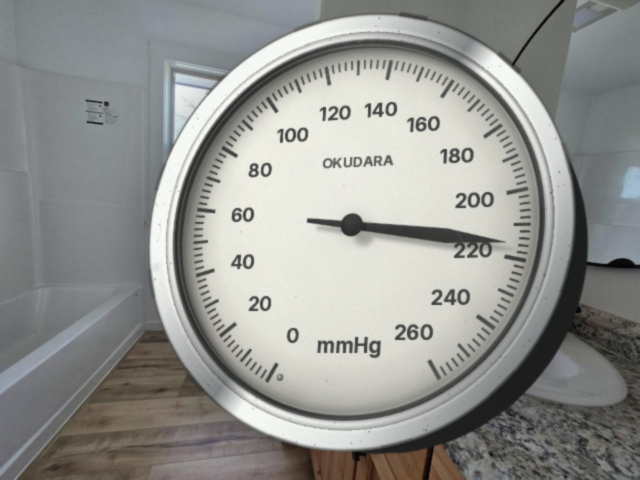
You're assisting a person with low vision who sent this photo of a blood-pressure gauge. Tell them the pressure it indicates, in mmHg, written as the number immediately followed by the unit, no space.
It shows 216mmHg
